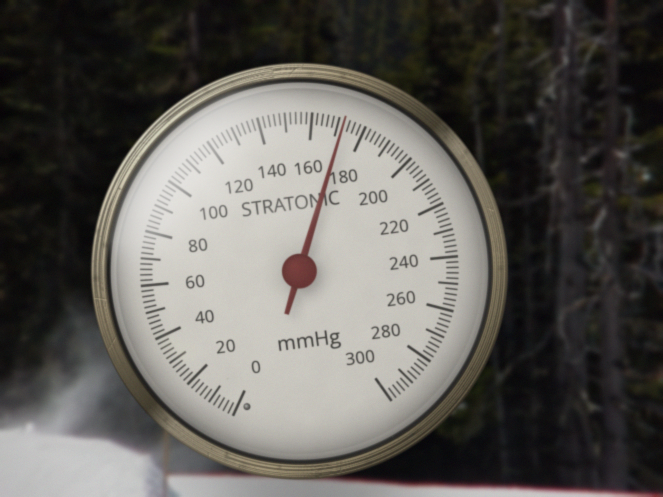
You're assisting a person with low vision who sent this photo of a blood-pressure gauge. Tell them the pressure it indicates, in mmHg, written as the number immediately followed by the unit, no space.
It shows 172mmHg
